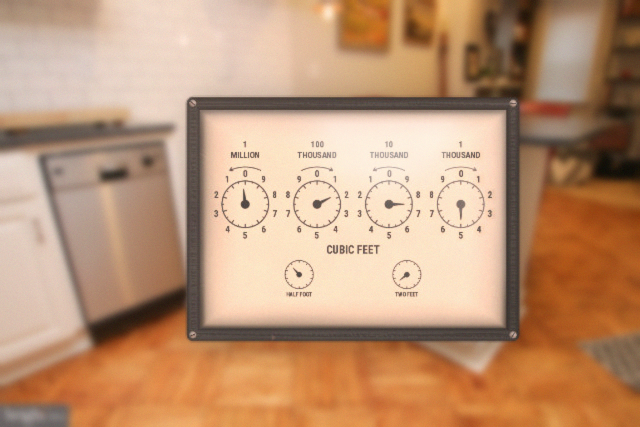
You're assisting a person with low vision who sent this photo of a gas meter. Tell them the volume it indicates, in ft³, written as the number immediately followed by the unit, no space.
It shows 17500ft³
